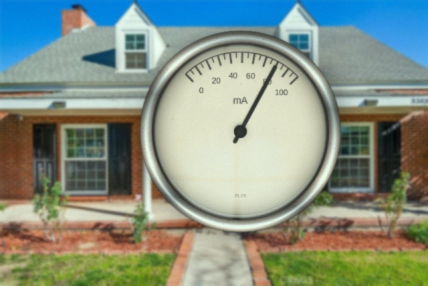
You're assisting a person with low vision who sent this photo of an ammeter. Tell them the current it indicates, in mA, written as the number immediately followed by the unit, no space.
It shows 80mA
